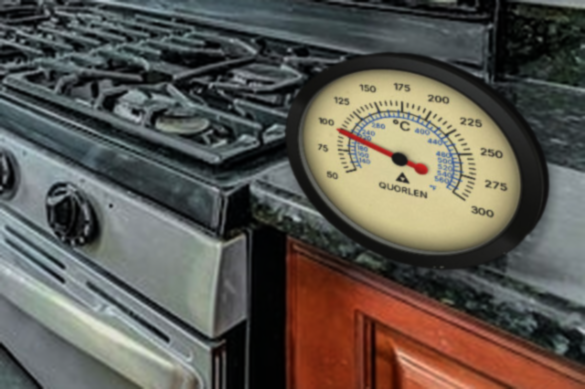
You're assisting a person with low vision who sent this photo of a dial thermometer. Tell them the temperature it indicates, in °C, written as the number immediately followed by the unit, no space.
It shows 100°C
